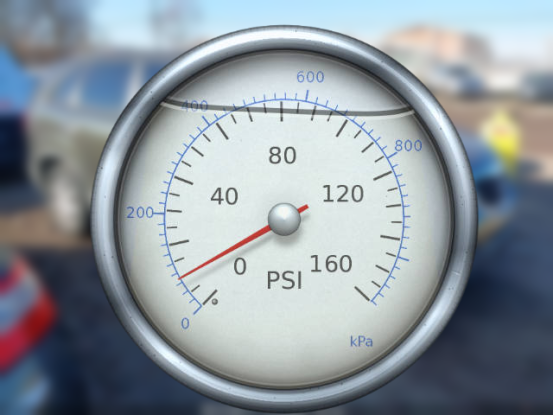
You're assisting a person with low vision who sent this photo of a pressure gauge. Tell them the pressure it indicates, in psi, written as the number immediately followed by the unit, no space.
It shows 10psi
